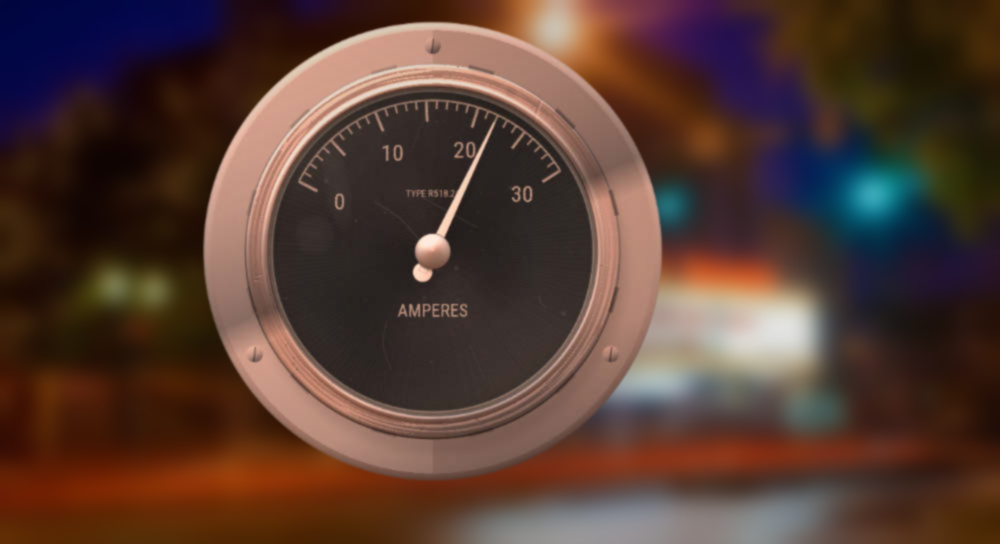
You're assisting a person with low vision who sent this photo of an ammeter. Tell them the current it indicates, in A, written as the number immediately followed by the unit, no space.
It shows 22A
